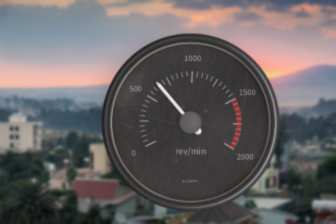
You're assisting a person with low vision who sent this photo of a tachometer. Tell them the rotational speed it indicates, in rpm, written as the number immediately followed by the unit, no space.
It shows 650rpm
